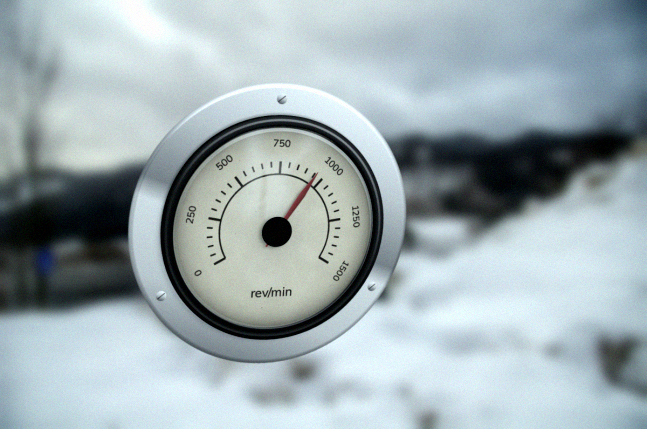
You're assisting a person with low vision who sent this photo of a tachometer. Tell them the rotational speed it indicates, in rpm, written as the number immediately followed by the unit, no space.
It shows 950rpm
